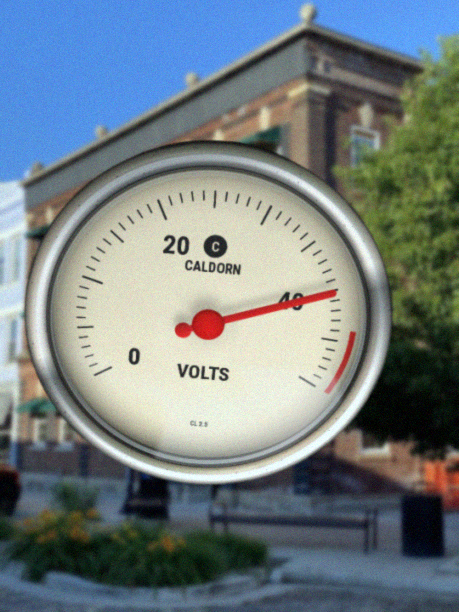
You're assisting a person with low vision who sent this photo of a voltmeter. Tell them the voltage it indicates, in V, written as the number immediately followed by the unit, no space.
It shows 40V
